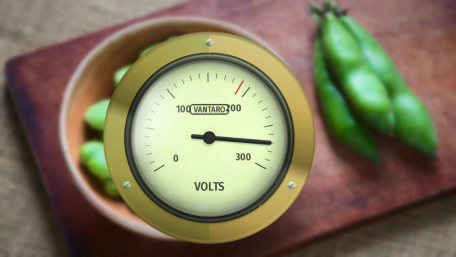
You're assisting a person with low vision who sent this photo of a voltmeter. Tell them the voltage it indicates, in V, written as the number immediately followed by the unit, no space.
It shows 270V
